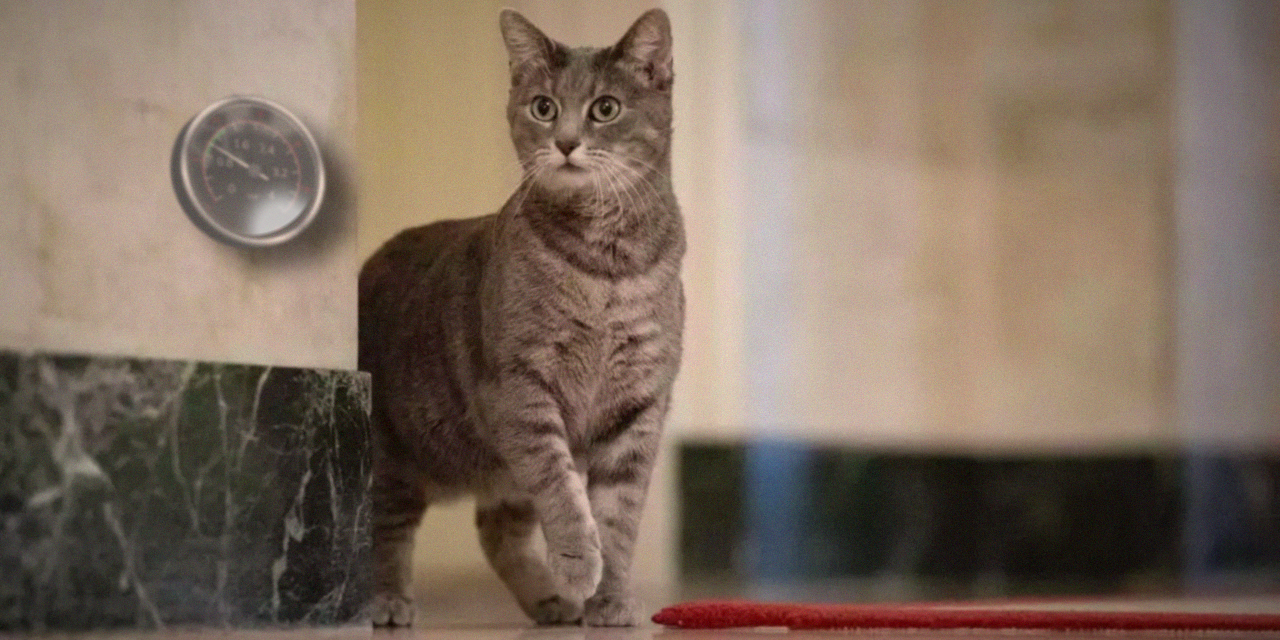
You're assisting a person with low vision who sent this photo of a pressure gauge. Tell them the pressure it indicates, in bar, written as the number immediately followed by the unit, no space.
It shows 1bar
